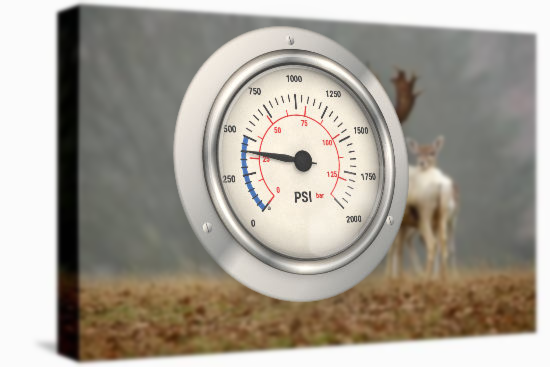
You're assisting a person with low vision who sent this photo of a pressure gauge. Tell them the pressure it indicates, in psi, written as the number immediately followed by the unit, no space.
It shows 400psi
